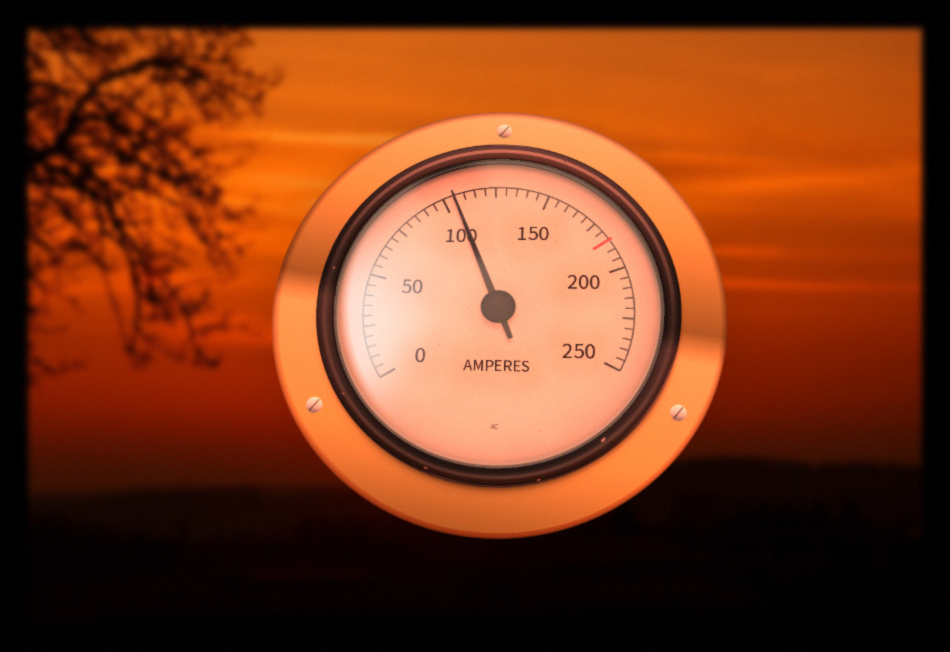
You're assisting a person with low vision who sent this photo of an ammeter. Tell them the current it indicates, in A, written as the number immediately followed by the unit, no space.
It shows 105A
